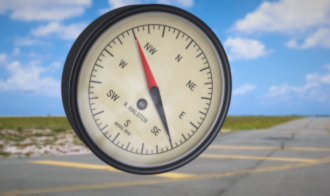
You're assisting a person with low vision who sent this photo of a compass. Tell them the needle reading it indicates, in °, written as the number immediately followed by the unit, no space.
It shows 300°
